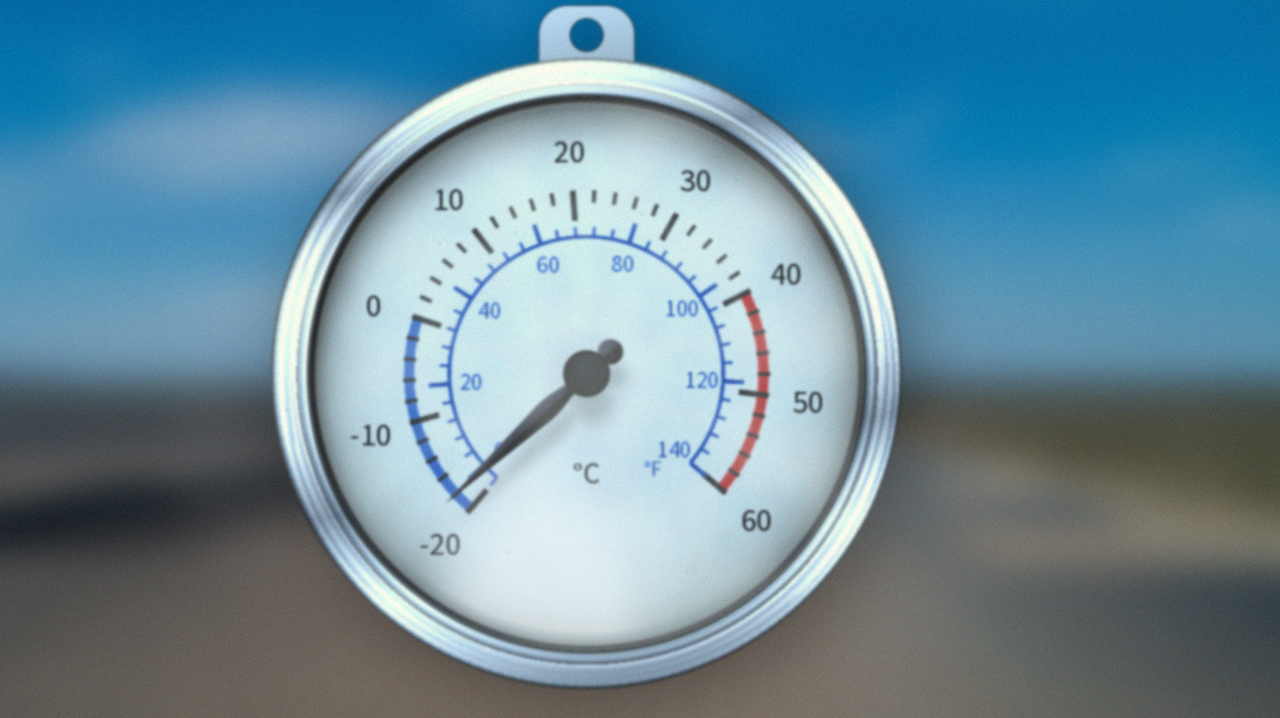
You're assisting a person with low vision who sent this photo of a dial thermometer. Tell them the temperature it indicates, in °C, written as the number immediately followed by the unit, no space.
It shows -18°C
